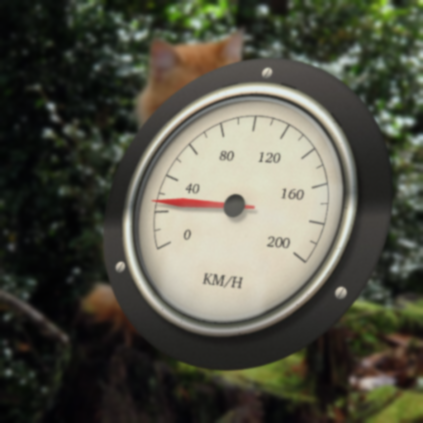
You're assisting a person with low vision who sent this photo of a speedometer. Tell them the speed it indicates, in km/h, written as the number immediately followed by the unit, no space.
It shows 25km/h
